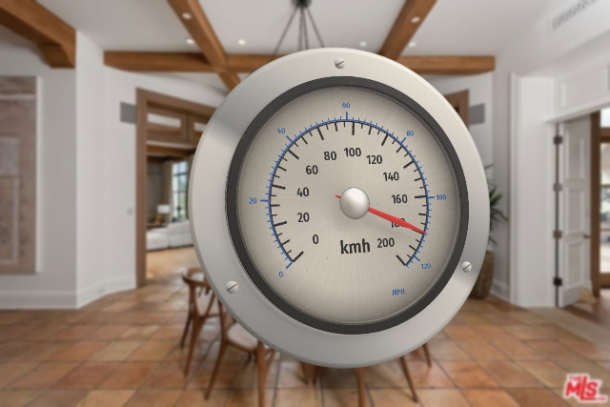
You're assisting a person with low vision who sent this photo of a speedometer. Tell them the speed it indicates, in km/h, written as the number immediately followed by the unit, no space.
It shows 180km/h
